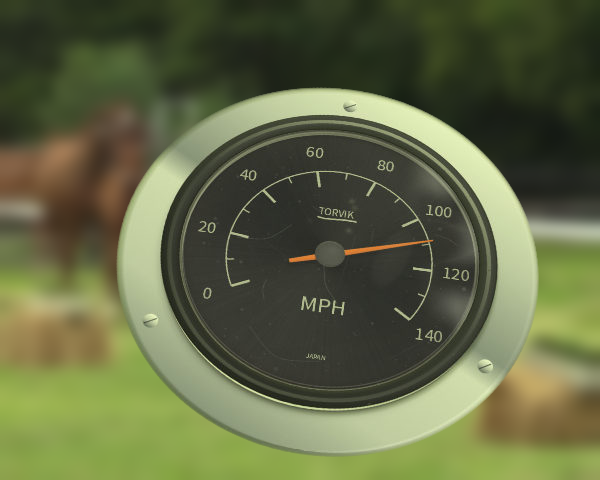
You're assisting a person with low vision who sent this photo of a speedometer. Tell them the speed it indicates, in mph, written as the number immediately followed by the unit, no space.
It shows 110mph
